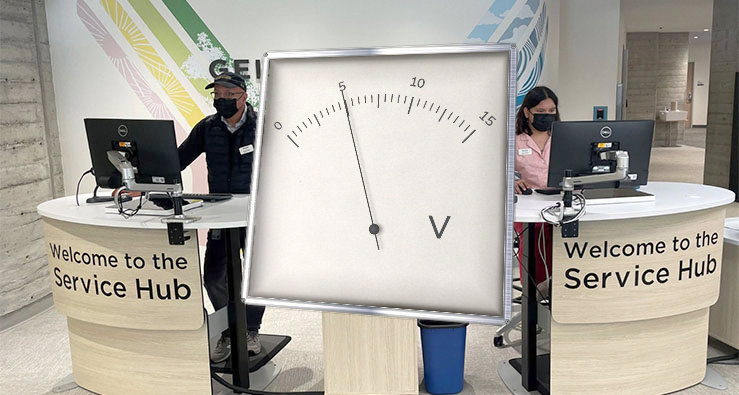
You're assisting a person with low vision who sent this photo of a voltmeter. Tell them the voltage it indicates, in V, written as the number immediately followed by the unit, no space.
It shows 5V
